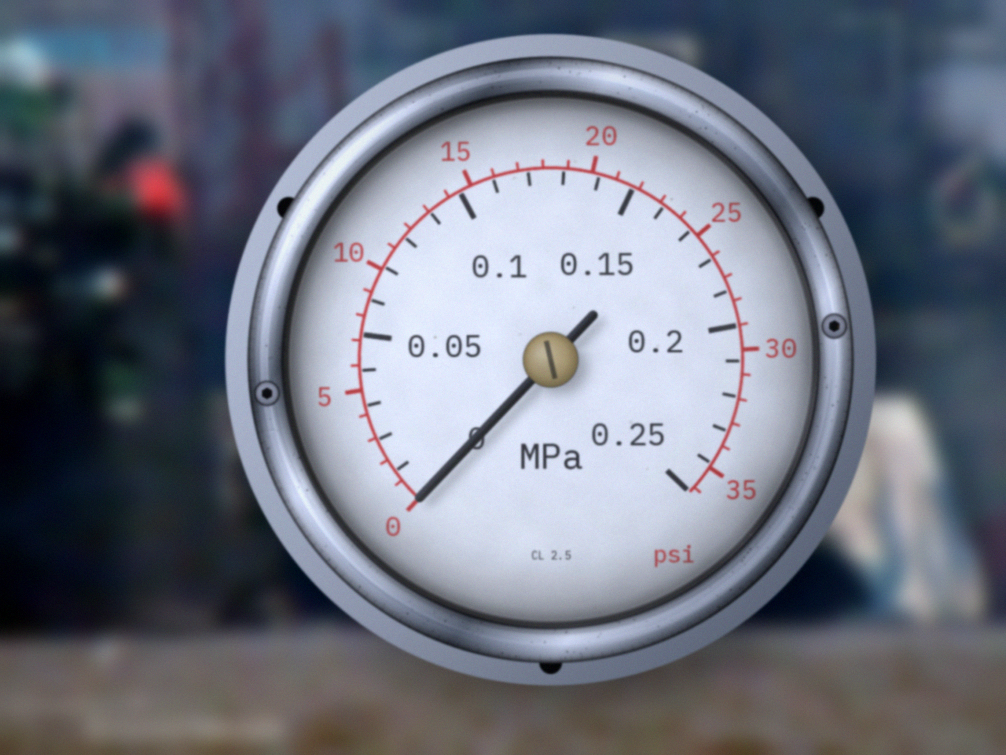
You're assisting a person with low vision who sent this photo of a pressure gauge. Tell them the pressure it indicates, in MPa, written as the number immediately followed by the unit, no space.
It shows 0MPa
